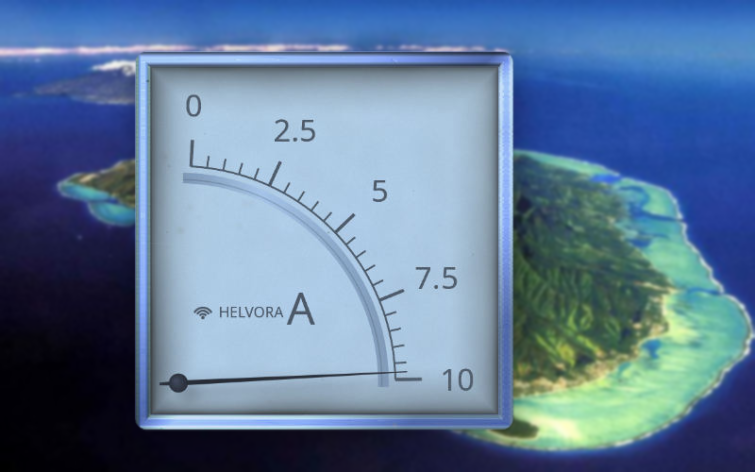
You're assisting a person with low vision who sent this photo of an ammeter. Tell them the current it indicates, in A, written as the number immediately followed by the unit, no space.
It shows 9.75A
